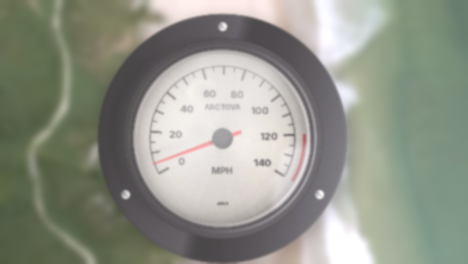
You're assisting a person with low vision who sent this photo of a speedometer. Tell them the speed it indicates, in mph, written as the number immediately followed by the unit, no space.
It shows 5mph
